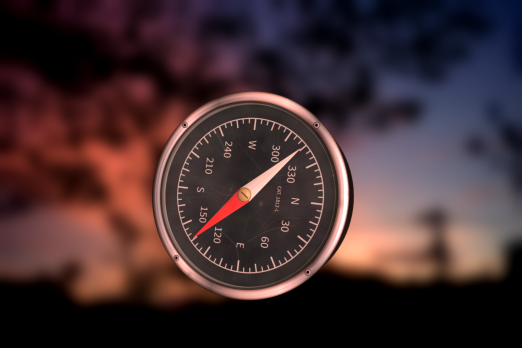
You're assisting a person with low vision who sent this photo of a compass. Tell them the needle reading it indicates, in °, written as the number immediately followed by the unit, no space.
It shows 135°
